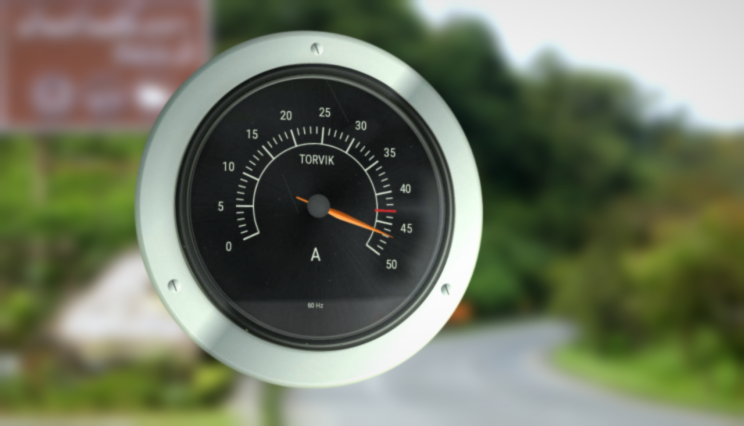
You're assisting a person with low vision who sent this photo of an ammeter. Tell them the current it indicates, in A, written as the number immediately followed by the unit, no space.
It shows 47A
